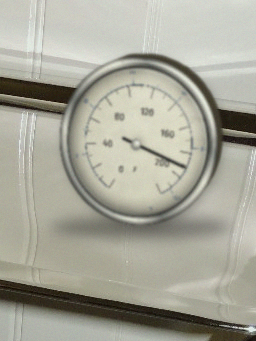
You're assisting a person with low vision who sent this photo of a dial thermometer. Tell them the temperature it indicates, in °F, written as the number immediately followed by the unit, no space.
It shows 190°F
